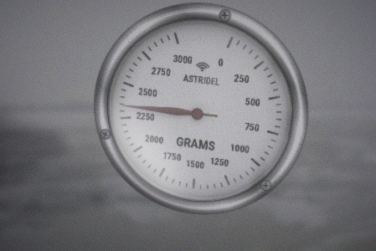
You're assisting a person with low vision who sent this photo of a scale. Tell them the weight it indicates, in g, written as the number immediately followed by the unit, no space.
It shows 2350g
